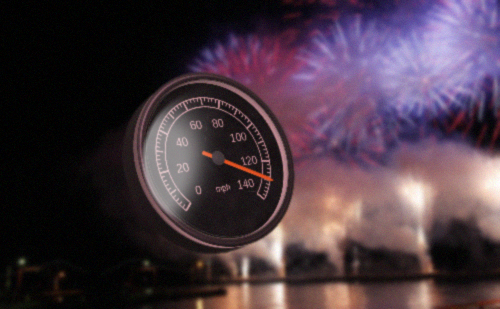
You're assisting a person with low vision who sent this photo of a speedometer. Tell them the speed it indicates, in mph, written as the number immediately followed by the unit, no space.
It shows 130mph
